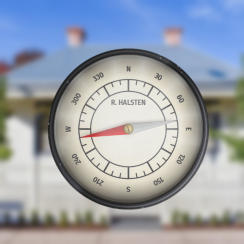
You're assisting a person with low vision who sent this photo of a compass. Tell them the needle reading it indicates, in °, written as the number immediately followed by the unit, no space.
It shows 260°
